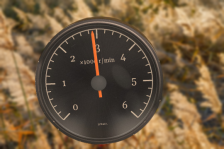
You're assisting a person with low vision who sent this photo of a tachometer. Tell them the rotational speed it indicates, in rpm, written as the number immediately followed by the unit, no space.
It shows 2900rpm
